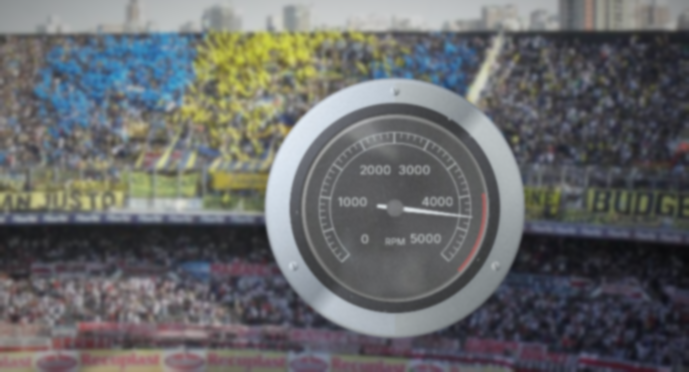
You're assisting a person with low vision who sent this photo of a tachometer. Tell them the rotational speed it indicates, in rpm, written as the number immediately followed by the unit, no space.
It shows 4300rpm
